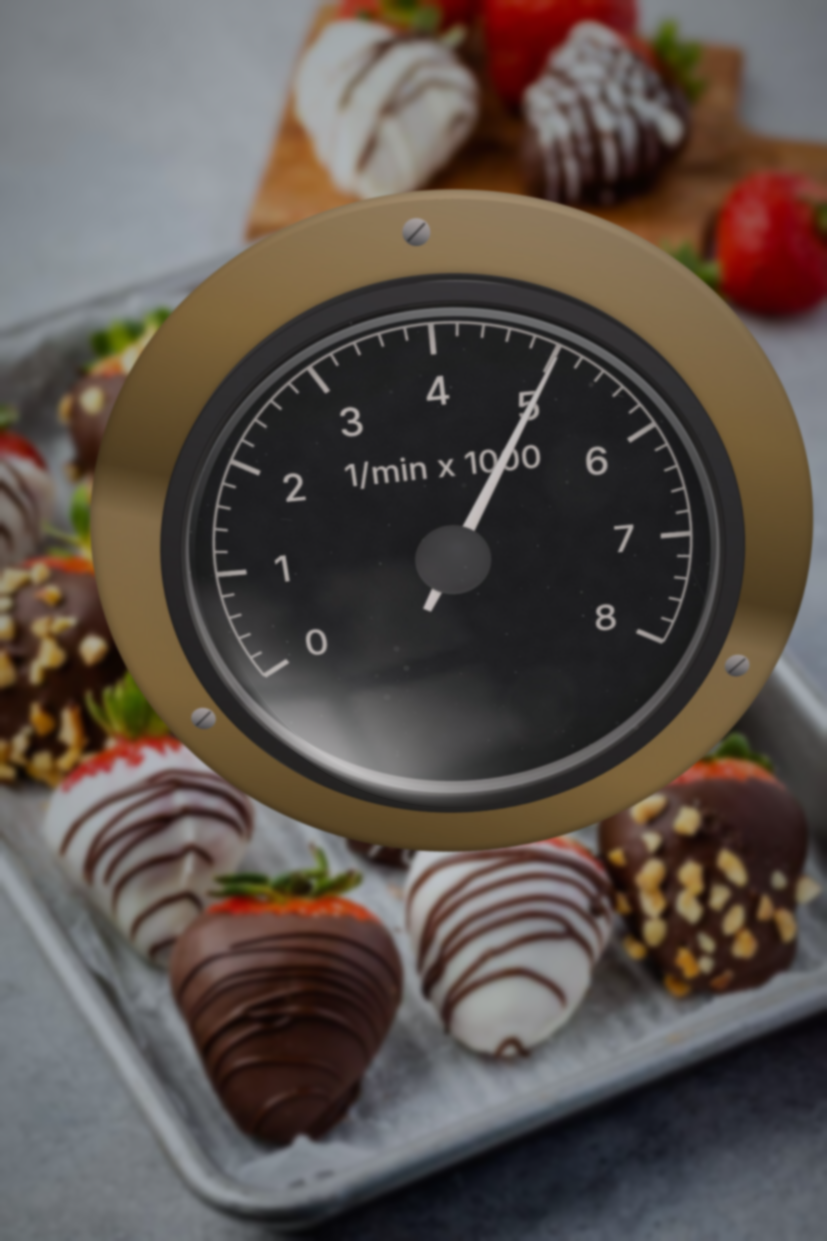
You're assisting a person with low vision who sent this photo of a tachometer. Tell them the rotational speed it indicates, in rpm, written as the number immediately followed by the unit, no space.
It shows 5000rpm
